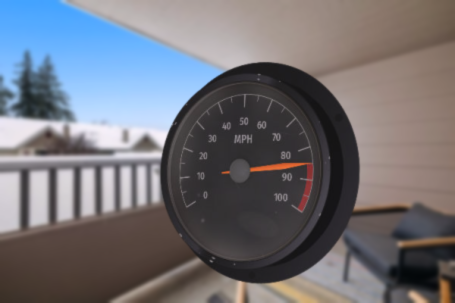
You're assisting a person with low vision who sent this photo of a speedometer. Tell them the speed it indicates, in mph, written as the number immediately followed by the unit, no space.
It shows 85mph
